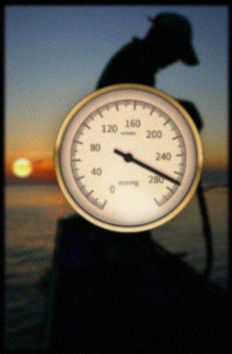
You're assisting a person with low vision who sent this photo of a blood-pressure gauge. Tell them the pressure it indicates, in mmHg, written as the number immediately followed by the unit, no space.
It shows 270mmHg
